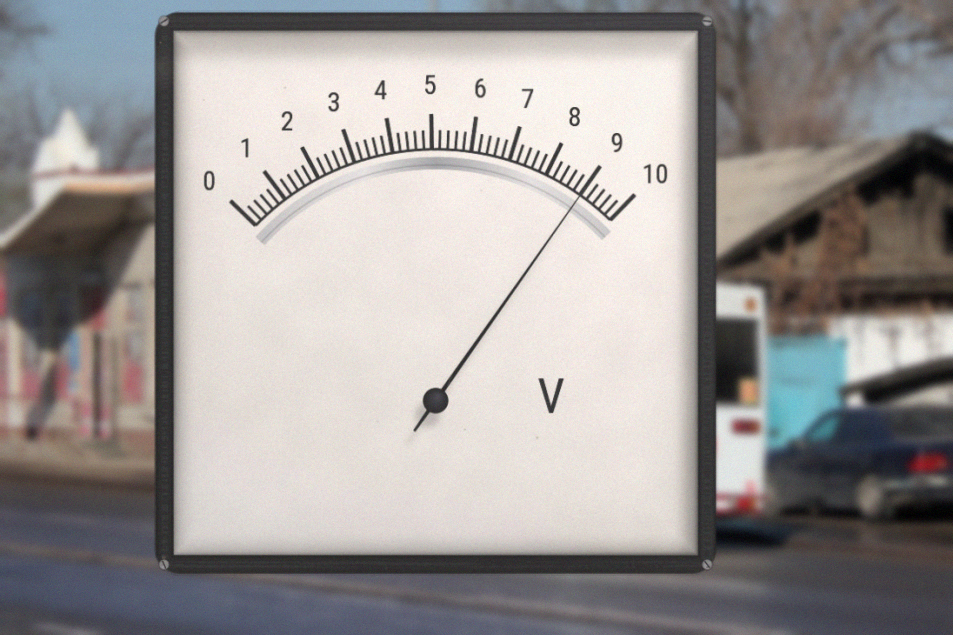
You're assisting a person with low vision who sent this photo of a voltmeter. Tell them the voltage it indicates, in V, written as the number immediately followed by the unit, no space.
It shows 9V
